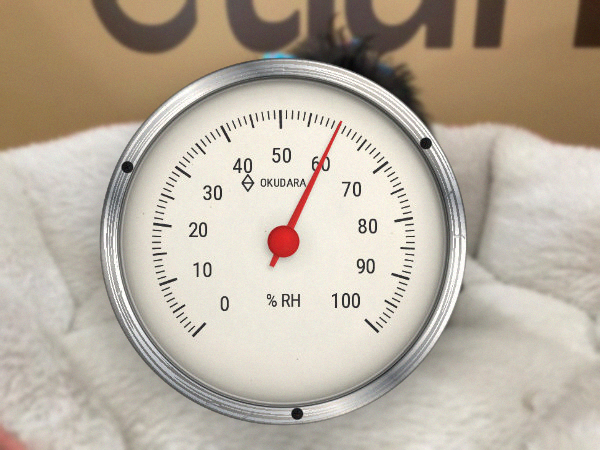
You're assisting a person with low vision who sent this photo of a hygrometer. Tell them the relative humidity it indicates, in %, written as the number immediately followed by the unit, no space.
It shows 60%
